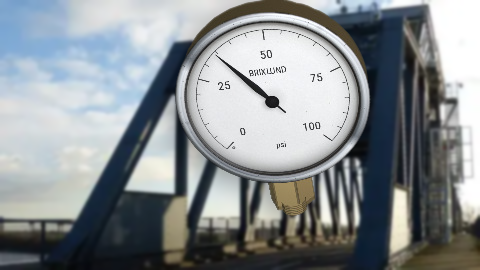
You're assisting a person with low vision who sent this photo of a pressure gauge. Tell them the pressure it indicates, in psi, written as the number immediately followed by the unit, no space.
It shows 35psi
